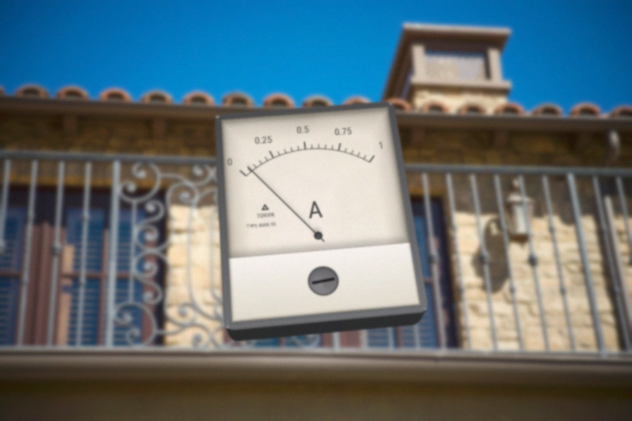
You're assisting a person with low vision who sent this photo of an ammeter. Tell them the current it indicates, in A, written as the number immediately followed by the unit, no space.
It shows 0.05A
